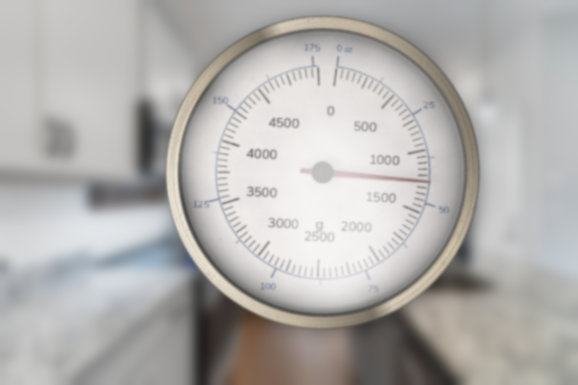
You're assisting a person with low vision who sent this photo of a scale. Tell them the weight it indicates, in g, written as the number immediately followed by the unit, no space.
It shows 1250g
